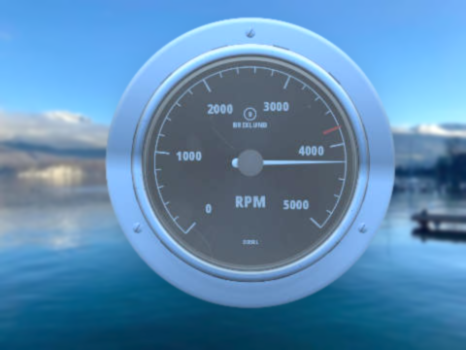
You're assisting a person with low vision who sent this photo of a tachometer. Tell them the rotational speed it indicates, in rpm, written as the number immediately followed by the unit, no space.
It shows 4200rpm
